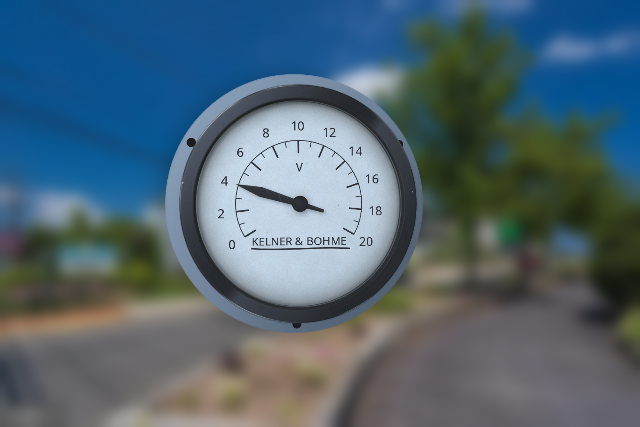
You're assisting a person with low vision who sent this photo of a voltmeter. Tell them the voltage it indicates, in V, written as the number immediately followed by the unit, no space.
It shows 4V
